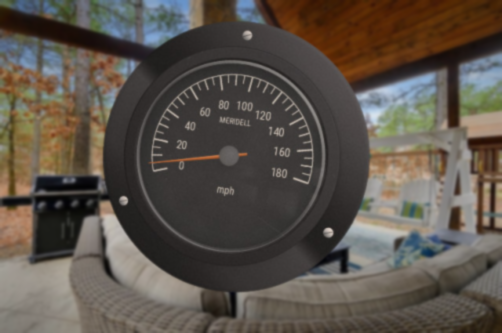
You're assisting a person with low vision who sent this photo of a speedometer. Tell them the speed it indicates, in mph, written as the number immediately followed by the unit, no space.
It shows 5mph
